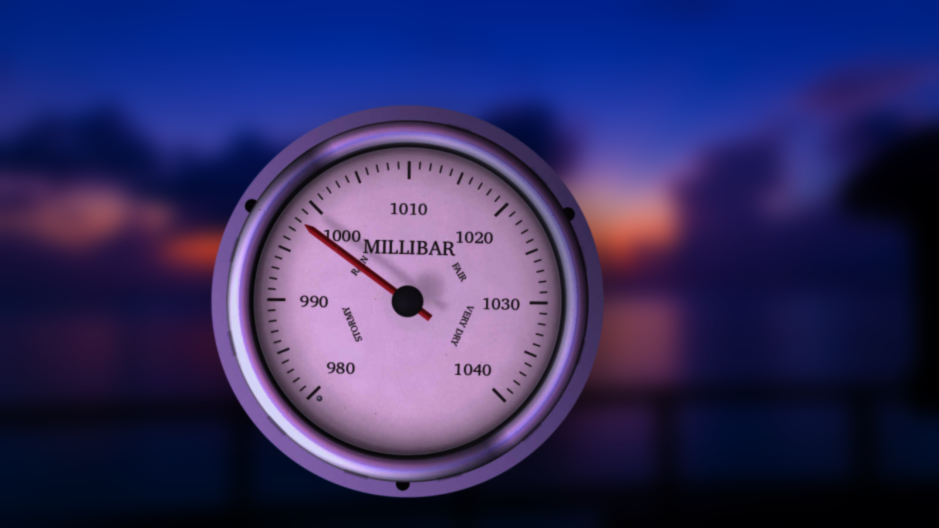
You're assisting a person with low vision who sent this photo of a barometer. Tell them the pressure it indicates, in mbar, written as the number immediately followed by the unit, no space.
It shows 998mbar
